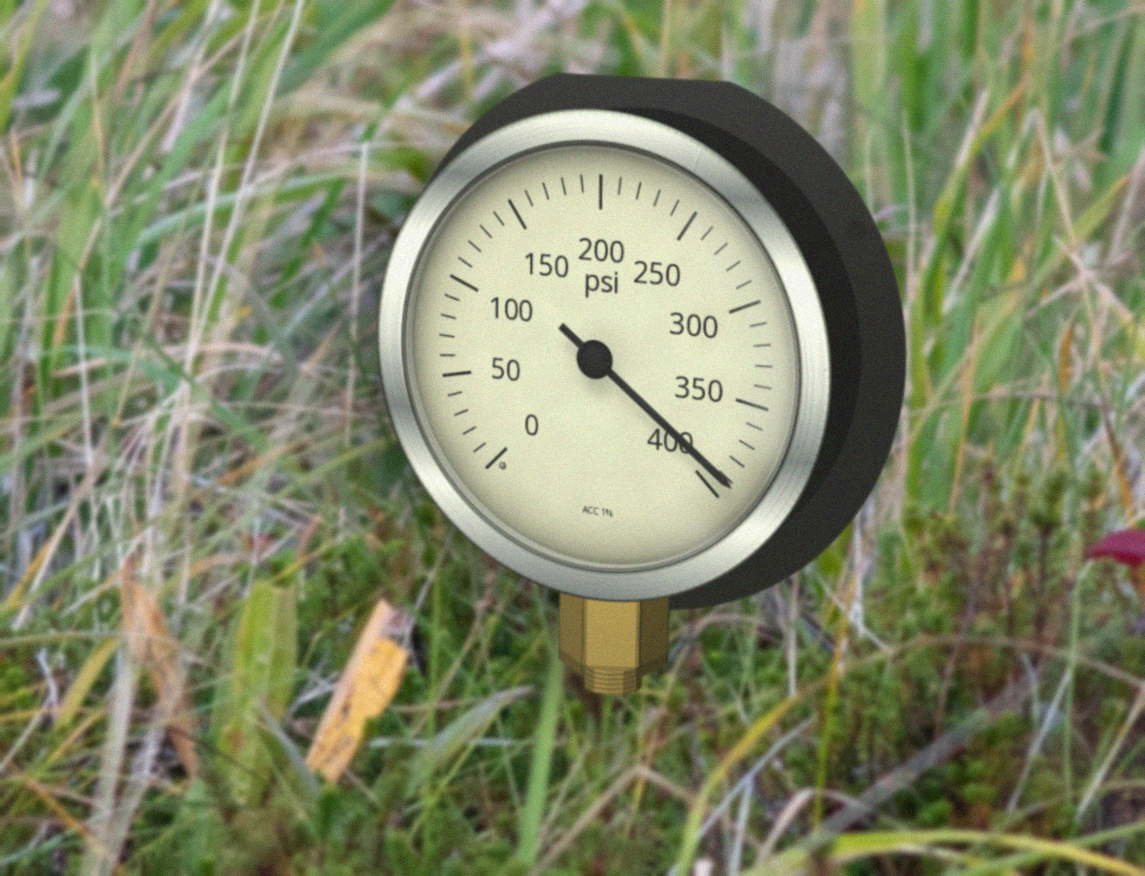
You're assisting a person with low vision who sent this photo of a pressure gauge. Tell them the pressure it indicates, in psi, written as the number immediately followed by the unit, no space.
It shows 390psi
